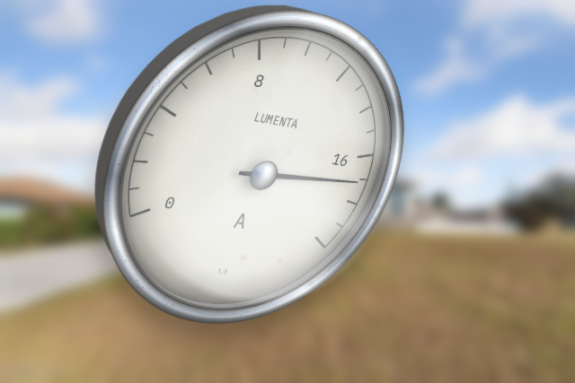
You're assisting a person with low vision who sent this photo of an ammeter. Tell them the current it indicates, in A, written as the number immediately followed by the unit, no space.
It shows 17A
